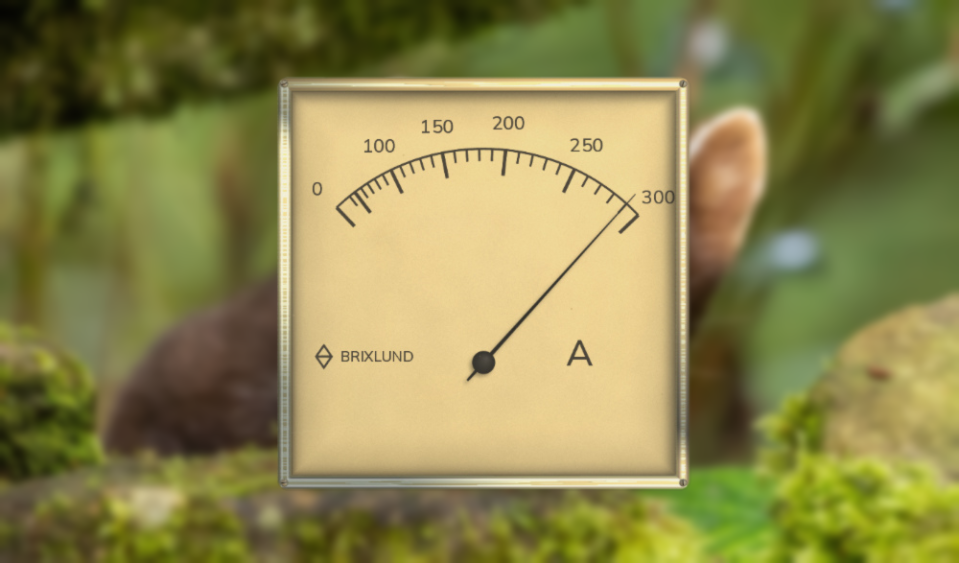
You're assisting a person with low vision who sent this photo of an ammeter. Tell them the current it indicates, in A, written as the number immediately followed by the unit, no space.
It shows 290A
